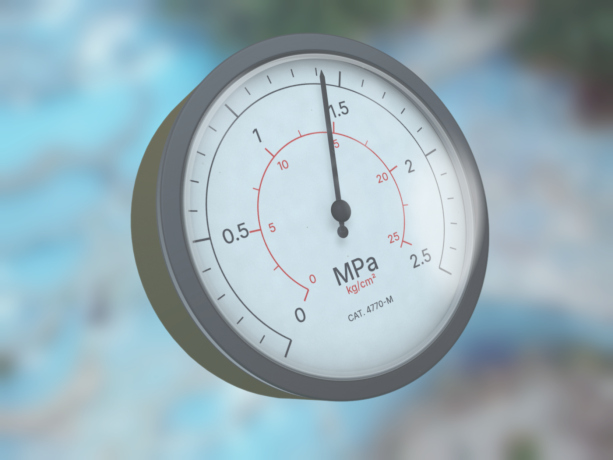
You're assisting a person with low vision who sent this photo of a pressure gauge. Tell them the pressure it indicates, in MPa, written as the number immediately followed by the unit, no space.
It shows 1.4MPa
